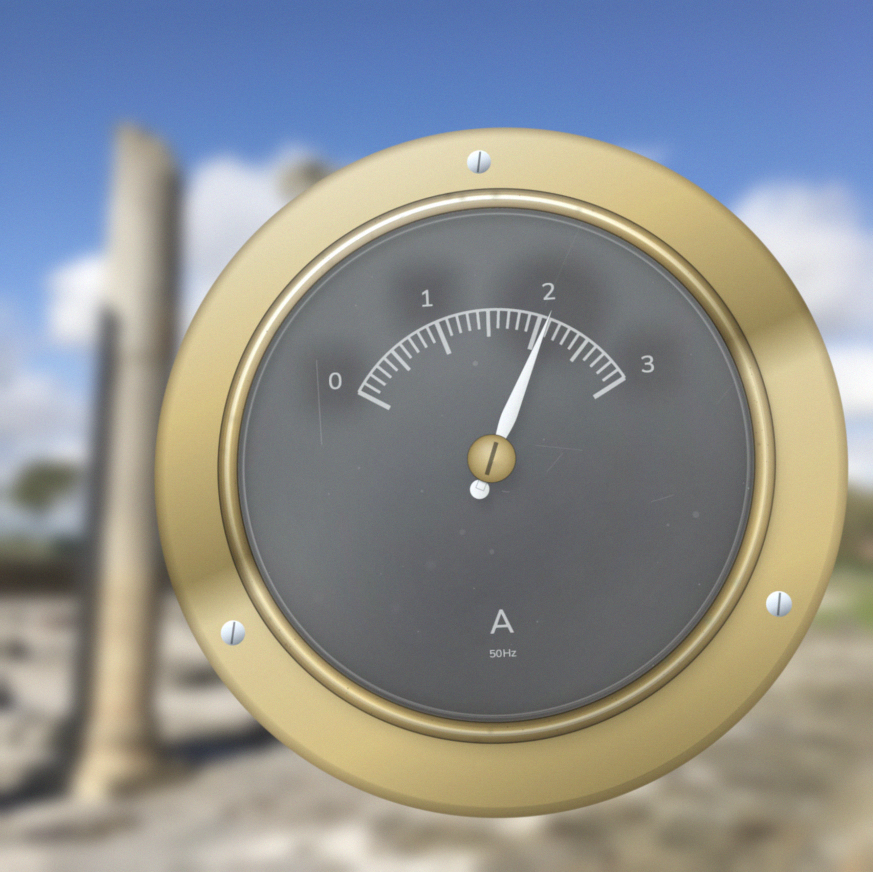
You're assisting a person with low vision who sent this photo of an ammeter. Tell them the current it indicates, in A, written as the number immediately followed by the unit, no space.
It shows 2.1A
